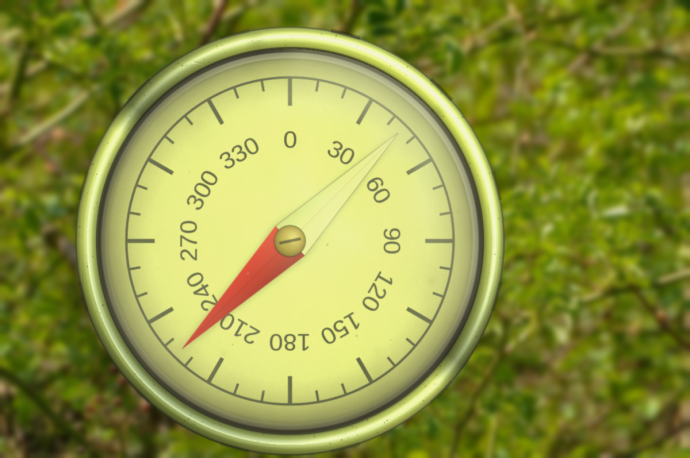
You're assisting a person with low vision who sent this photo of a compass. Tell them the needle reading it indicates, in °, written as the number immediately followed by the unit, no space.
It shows 225°
